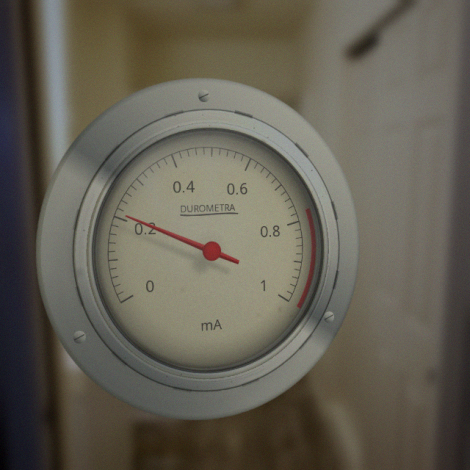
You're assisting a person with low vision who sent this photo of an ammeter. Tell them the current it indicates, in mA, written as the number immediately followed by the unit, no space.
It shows 0.21mA
